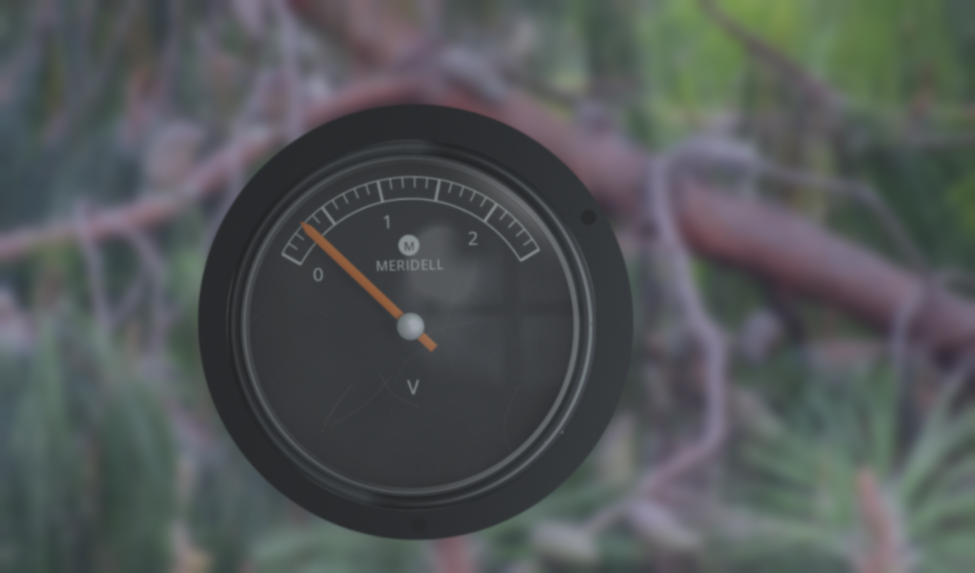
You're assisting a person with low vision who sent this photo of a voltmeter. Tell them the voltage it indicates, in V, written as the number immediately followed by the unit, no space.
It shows 0.3V
